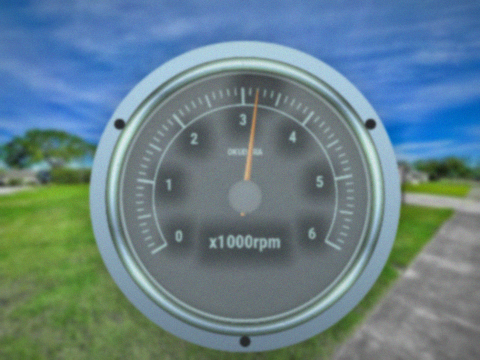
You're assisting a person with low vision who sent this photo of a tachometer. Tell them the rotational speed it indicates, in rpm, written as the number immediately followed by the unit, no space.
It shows 3200rpm
